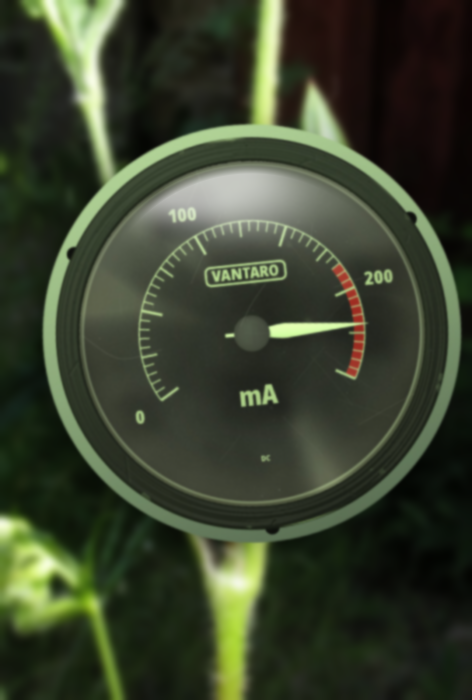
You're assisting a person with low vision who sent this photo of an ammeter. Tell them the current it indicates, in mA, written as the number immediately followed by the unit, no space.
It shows 220mA
